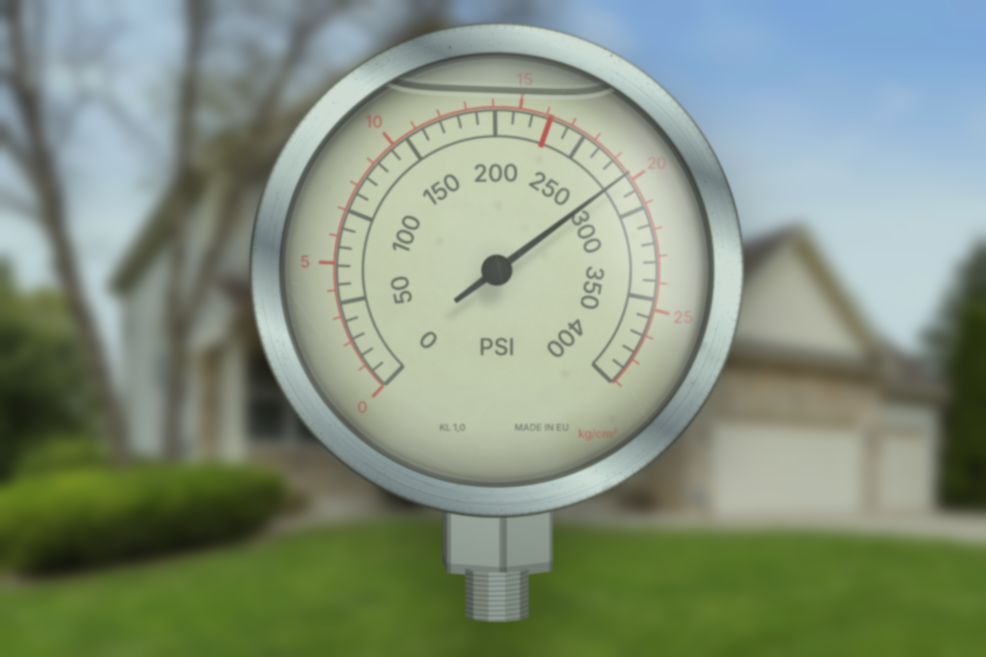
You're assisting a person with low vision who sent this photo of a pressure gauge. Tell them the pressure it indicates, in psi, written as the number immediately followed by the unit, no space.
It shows 280psi
